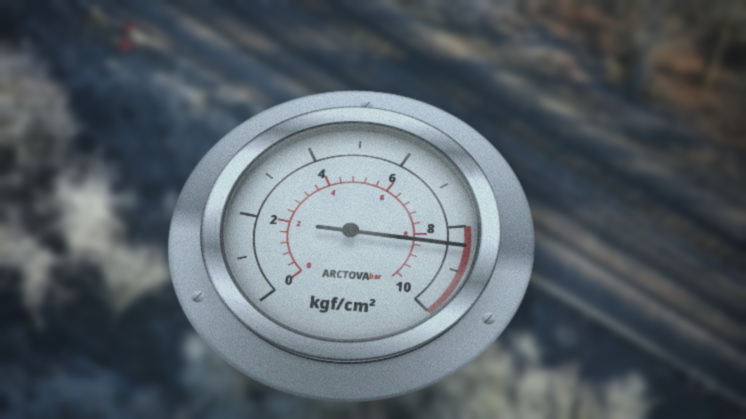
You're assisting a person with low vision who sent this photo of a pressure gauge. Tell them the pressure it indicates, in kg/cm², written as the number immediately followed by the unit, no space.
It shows 8.5kg/cm²
